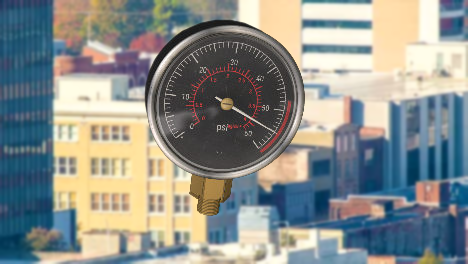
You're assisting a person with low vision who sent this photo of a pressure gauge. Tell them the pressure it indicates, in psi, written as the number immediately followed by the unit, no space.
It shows 55psi
